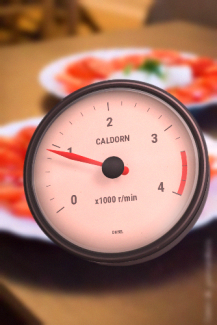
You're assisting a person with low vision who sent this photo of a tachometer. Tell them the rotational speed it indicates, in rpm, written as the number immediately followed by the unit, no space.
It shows 900rpm
